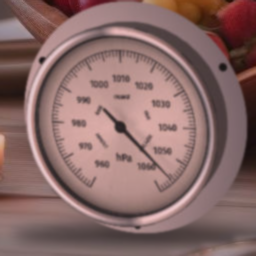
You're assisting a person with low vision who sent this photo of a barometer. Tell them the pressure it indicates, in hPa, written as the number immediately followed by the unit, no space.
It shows 1055hPa
